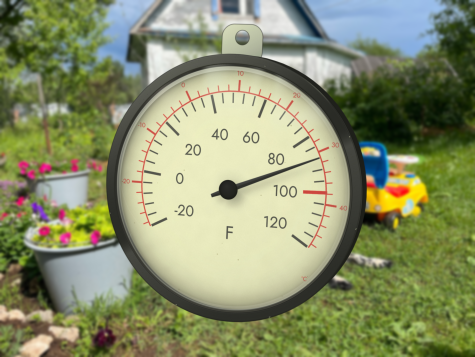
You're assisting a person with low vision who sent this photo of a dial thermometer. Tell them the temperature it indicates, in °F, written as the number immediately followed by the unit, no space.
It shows 88°F
